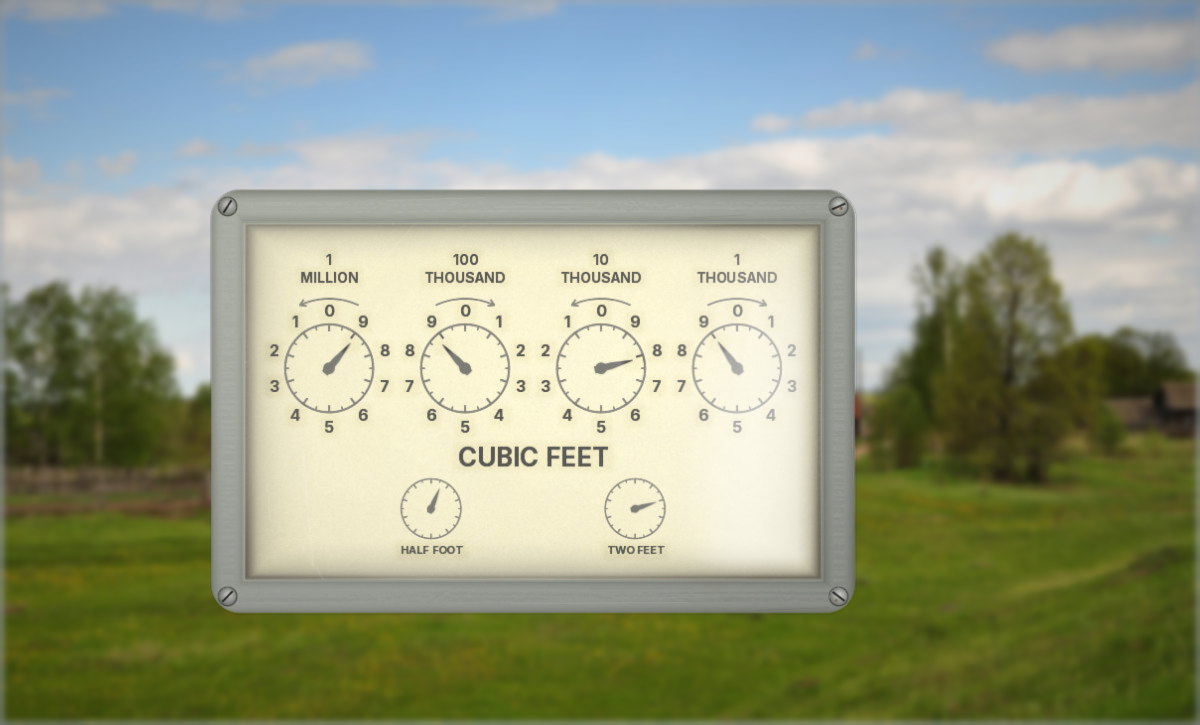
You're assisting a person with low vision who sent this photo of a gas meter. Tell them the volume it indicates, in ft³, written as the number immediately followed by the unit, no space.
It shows 887900ft³
